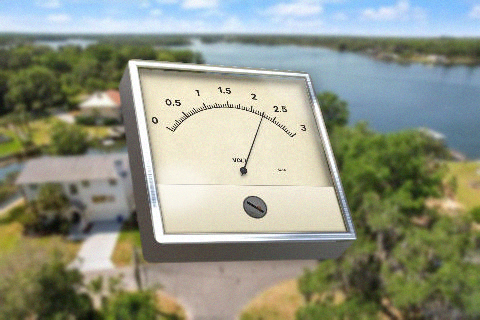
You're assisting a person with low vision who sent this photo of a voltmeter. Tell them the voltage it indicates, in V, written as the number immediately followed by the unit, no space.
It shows 2.25V
